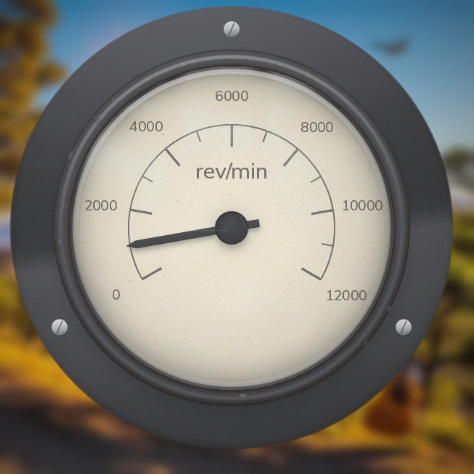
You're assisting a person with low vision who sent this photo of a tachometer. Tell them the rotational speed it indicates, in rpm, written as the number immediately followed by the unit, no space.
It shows 1000rpm
